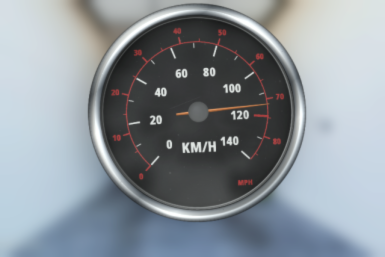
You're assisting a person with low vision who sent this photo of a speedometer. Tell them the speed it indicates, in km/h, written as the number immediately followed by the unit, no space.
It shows 115km/h
